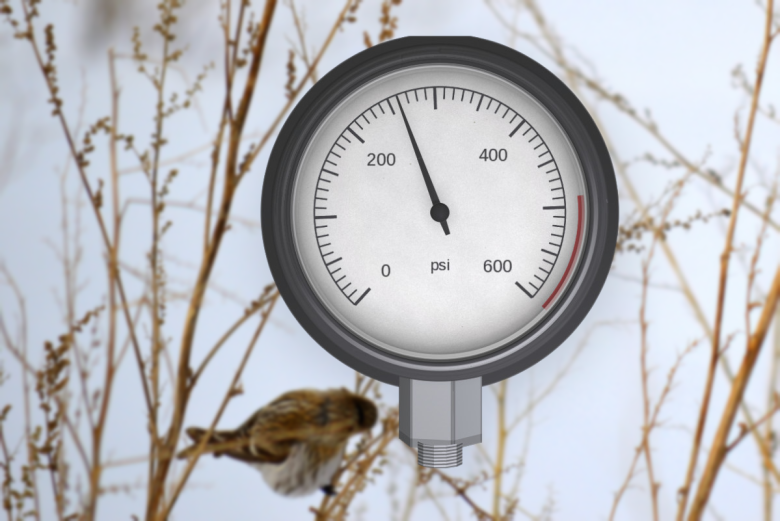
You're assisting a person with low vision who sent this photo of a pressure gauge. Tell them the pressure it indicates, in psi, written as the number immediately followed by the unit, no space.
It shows 260psi
